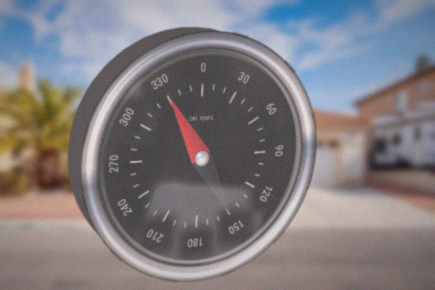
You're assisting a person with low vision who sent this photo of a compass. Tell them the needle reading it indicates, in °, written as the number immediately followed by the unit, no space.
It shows 330°
